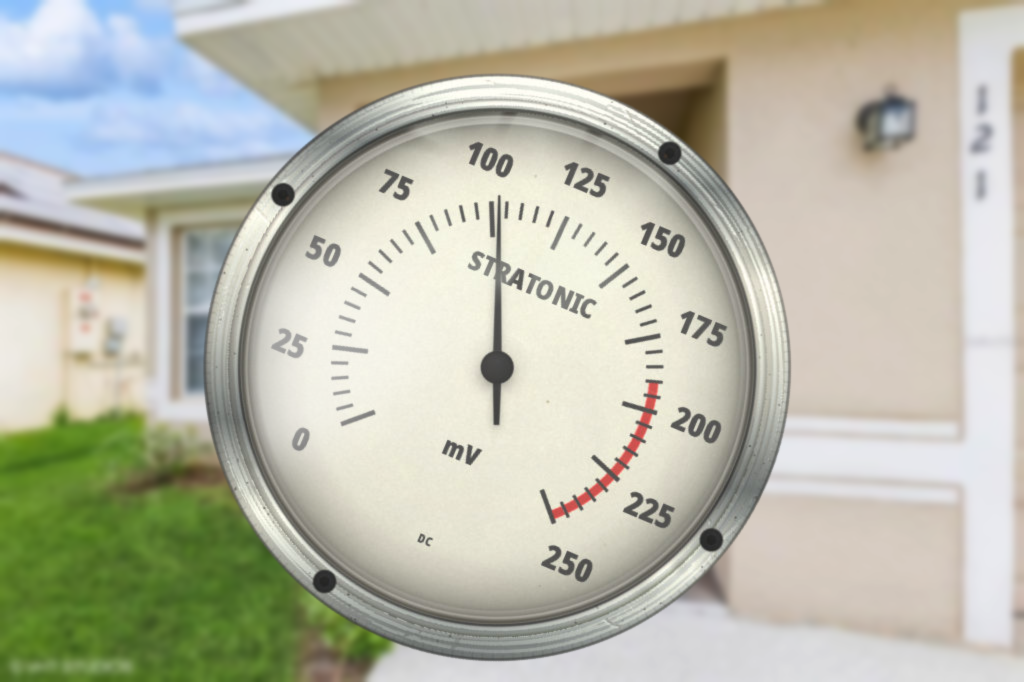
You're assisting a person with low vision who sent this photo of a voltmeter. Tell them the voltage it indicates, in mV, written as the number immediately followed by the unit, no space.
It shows 102.5mV
